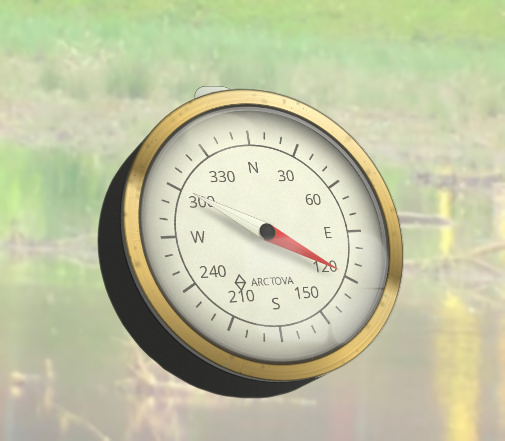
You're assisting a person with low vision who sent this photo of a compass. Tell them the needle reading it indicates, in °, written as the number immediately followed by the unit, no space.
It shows 120°
